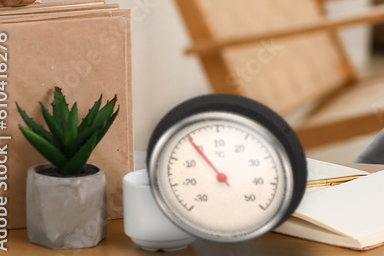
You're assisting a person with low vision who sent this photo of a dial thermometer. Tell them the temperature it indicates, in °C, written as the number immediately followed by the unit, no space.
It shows 0°C
